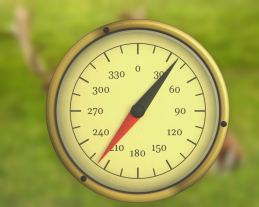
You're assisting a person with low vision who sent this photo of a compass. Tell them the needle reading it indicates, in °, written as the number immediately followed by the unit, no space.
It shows 217.5°
